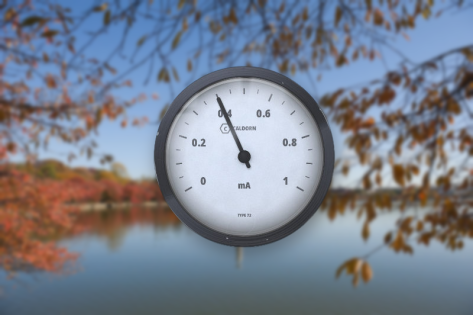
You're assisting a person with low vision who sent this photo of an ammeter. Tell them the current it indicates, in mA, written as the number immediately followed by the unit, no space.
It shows 0.4mA
